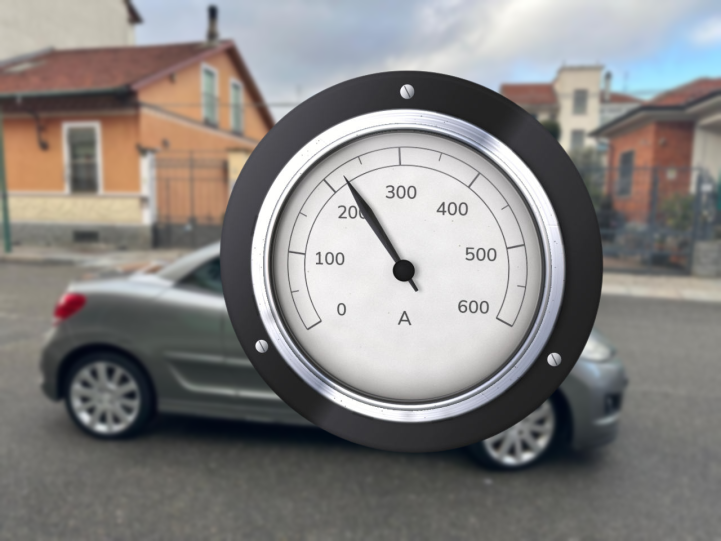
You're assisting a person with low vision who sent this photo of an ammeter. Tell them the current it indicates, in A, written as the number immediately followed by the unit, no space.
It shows 225A
